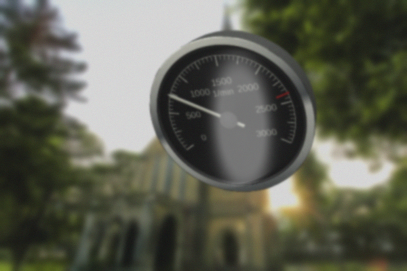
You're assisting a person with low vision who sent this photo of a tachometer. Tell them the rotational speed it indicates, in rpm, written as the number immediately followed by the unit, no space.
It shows 750rpm
